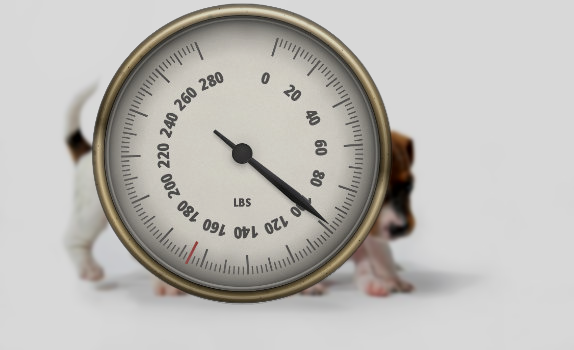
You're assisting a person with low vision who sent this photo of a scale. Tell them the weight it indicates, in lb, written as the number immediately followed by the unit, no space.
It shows 98lb
